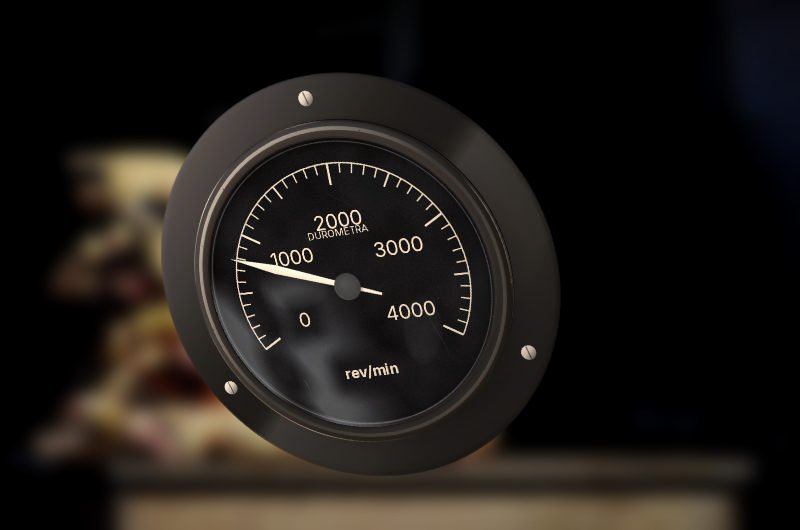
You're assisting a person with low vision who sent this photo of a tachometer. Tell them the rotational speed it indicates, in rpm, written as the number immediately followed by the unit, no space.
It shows 800rpm
